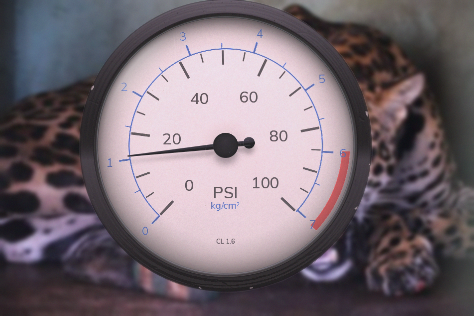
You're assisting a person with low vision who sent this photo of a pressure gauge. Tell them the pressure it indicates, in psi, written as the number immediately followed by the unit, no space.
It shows 15psi
